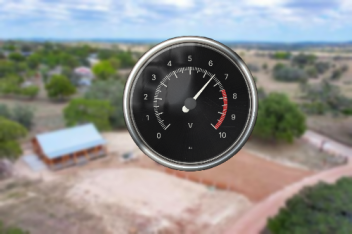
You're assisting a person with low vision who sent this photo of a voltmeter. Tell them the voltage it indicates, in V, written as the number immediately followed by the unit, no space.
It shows 6.5V
